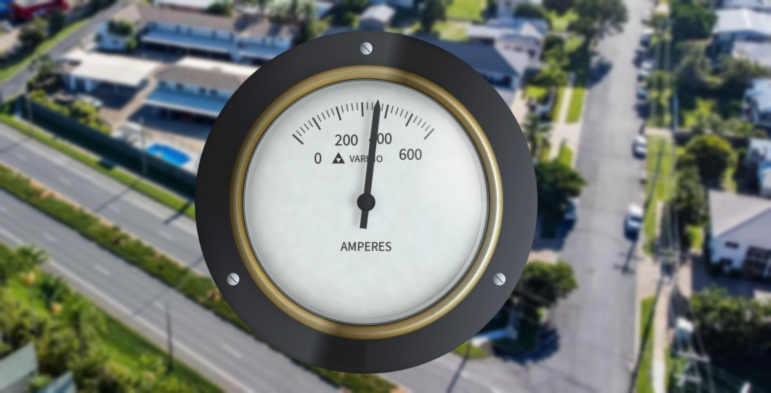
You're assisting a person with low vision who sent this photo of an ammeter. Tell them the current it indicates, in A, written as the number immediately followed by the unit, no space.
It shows 360A
